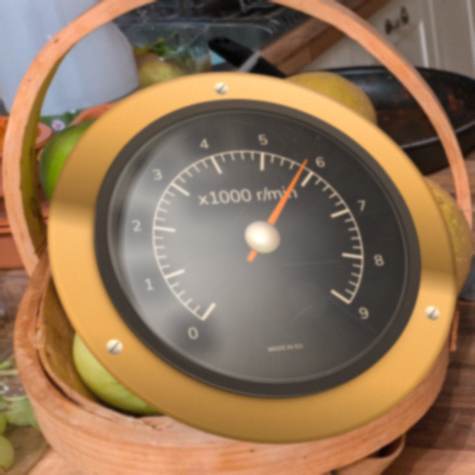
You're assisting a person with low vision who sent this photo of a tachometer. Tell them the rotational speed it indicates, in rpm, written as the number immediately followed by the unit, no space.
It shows 5800rpm
